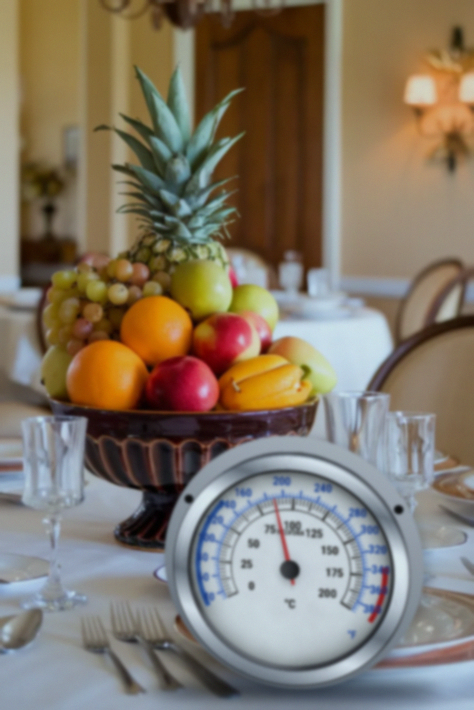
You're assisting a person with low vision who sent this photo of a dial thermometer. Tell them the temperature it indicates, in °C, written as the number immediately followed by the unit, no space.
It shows 87.5°C
